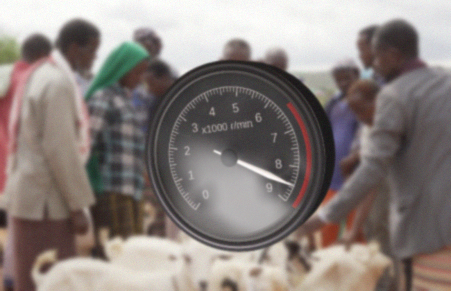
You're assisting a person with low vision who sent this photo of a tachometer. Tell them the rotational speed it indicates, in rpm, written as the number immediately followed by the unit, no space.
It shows 8500rpm
